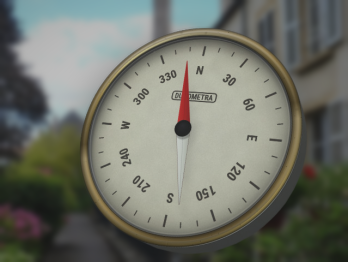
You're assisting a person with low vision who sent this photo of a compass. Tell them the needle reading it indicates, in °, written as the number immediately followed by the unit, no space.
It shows 350°
